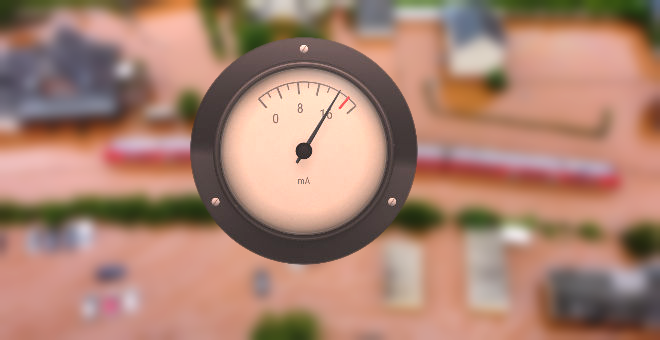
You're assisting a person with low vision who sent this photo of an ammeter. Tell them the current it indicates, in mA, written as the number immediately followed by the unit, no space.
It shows 16mA
